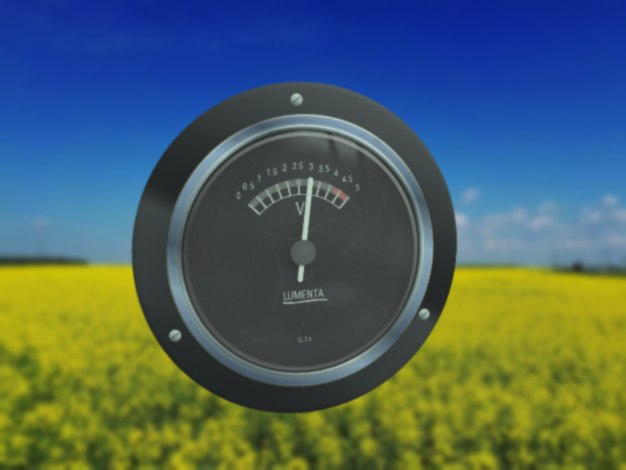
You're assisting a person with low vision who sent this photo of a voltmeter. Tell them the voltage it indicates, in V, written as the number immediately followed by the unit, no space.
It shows 3V
